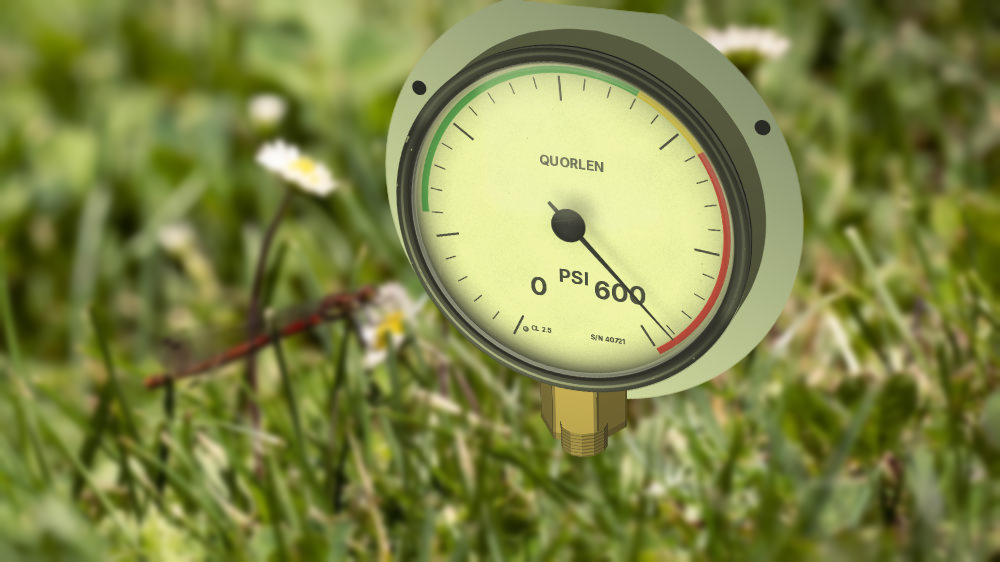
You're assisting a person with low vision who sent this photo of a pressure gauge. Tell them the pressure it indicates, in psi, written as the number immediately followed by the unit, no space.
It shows 580psi
